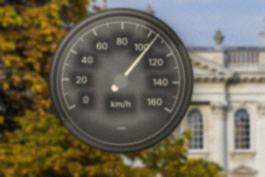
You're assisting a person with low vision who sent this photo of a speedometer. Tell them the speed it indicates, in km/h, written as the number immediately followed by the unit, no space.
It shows 105km/h
